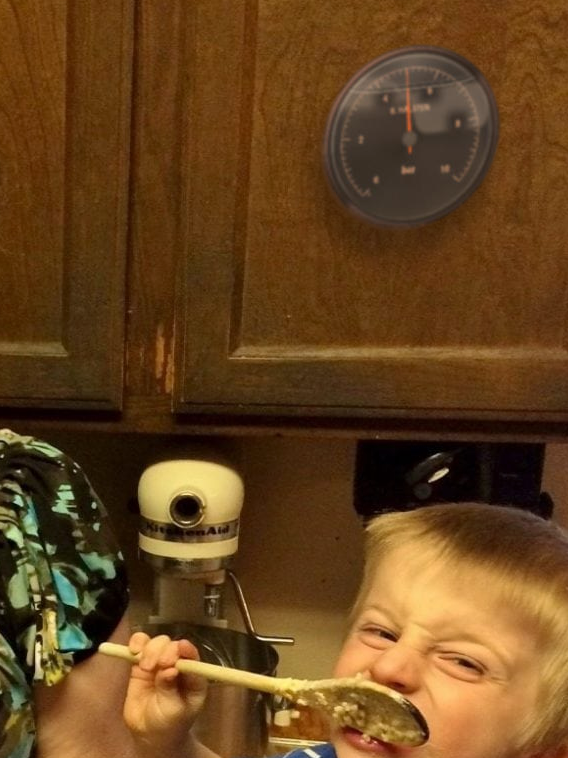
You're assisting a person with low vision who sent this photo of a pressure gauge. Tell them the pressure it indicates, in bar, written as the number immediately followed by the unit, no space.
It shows 5bar
